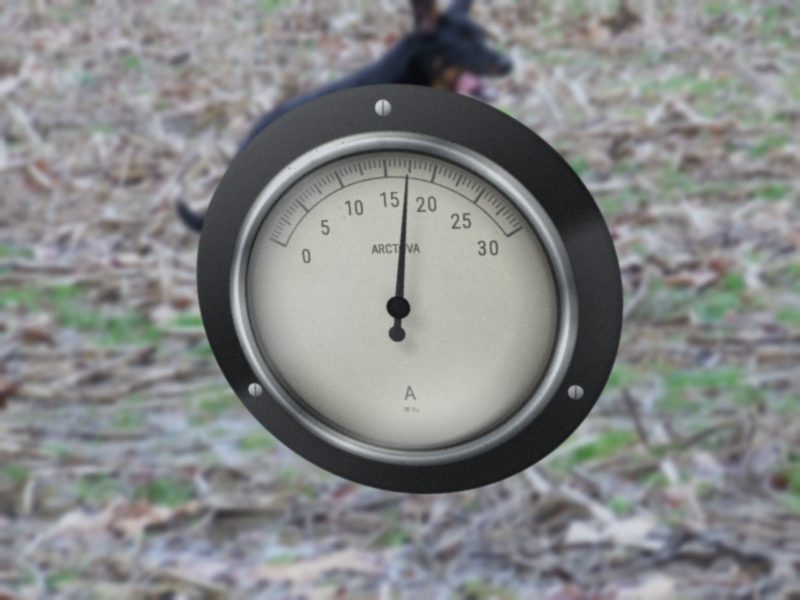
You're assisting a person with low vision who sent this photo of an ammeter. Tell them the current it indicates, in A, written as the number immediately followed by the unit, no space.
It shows 17.5A
